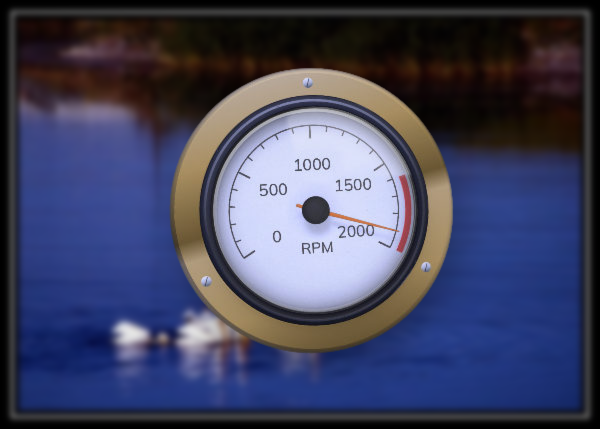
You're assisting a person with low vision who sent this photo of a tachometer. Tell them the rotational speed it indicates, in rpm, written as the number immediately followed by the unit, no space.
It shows 1900rpm
